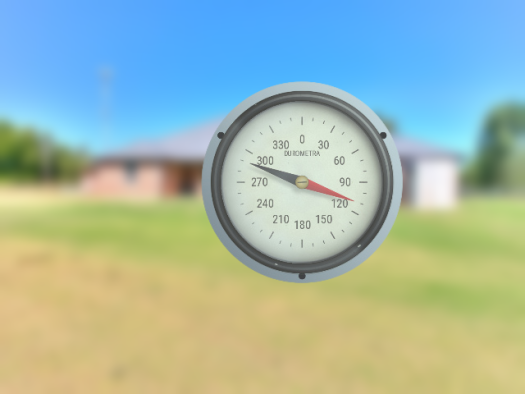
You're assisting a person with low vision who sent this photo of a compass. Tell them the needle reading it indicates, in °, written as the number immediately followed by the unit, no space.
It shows 110°
